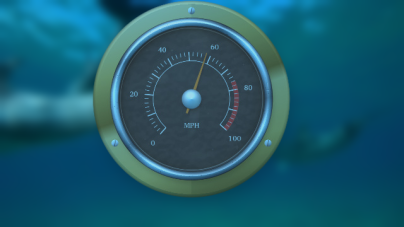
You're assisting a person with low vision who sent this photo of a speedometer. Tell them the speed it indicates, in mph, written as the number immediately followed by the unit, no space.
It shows 58mph
